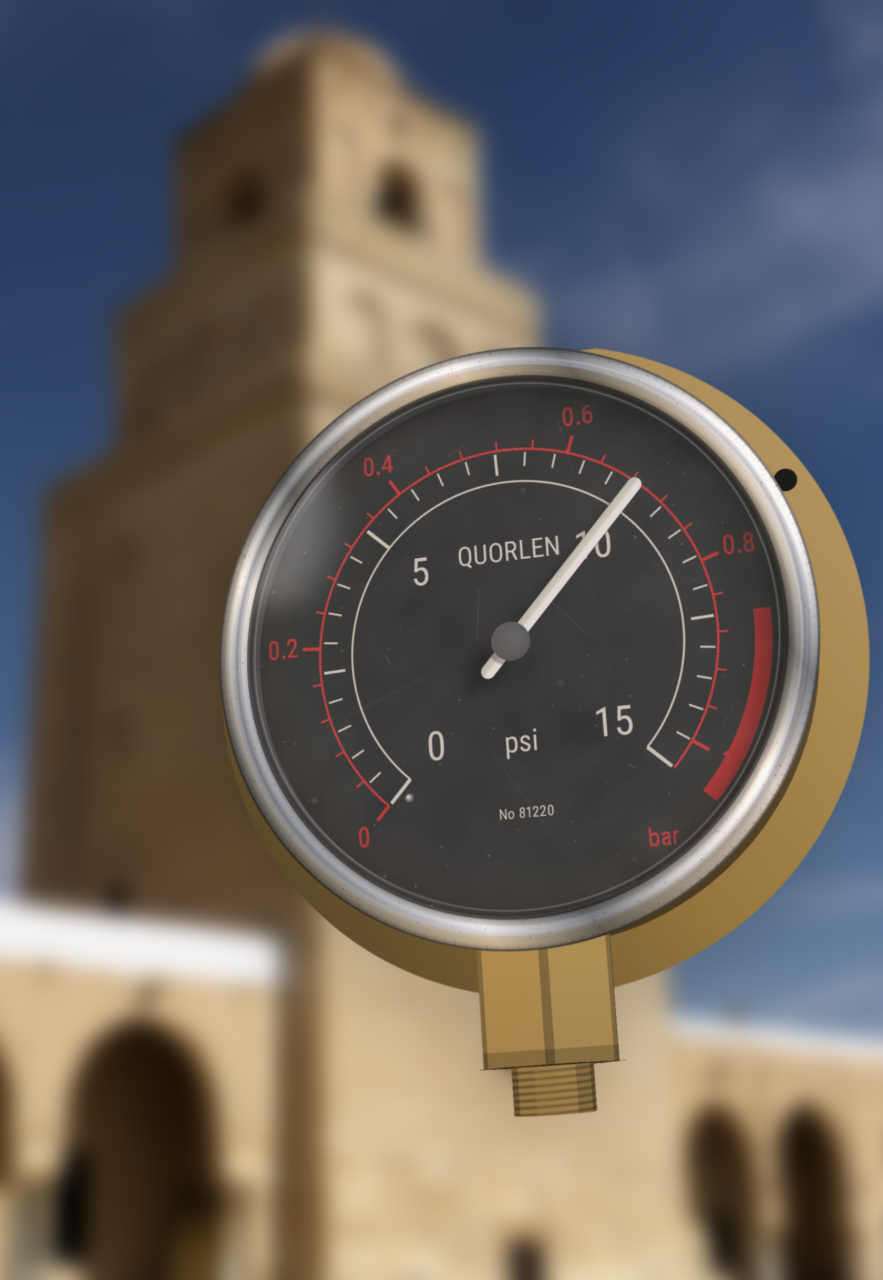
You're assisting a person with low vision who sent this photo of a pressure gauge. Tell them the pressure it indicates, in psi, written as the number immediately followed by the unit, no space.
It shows 10psi
